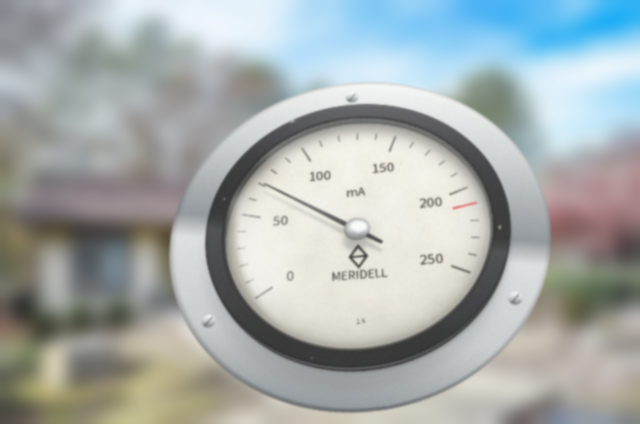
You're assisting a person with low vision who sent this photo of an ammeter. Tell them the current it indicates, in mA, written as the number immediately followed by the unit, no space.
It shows 70mA
